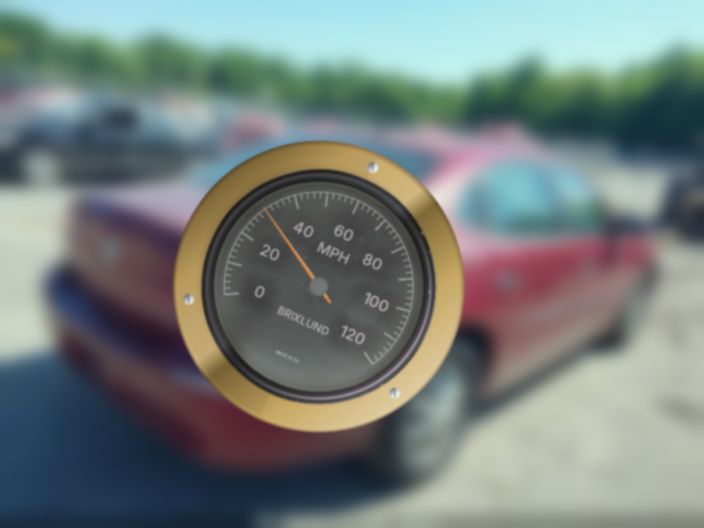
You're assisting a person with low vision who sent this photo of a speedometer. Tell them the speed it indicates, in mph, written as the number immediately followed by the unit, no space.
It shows 30mph
